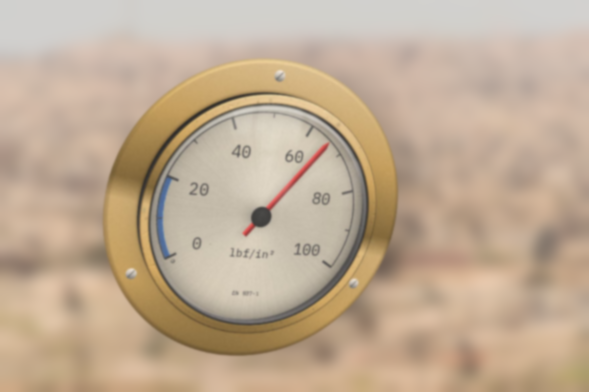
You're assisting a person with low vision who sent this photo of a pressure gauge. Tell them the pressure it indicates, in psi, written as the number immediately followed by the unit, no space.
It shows 65psi
